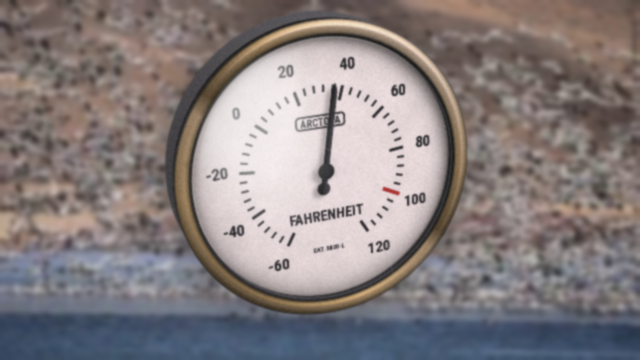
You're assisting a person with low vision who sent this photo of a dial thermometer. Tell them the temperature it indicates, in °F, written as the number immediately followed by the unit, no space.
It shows 36°F
